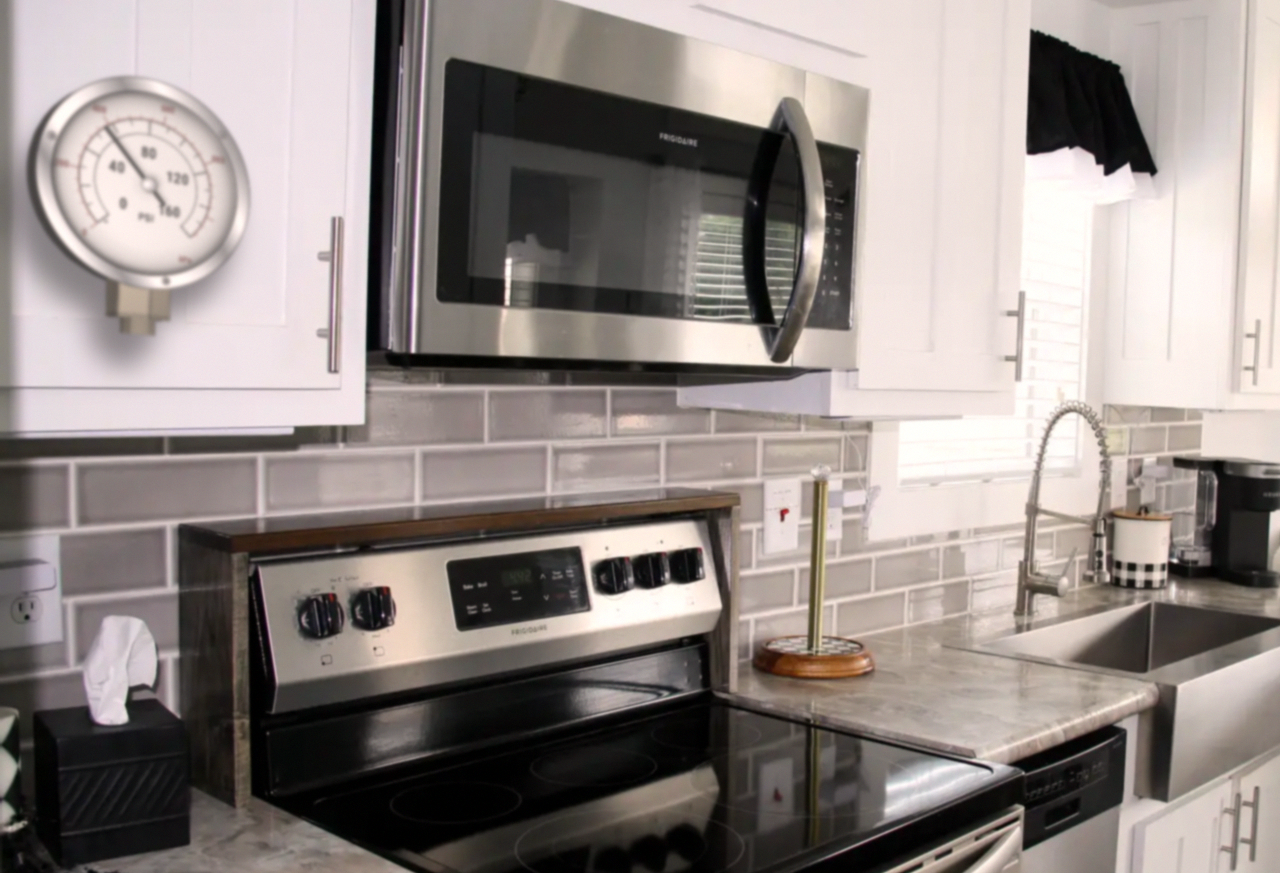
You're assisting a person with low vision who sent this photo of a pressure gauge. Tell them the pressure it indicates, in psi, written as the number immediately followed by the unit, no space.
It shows 55psi
